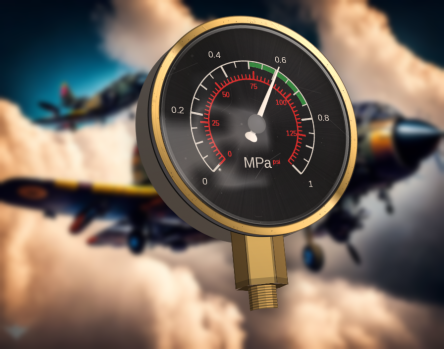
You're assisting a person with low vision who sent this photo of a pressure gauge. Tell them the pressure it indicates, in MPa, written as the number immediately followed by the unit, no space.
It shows 0.6MPa
